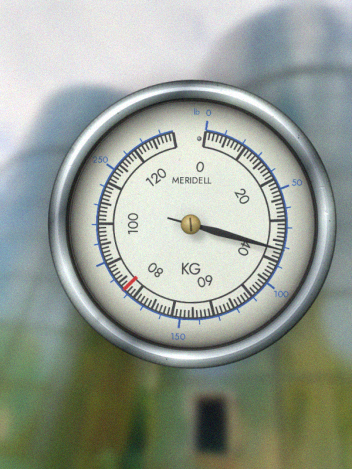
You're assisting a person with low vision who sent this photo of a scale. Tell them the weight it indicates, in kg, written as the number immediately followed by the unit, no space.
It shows 37kg
